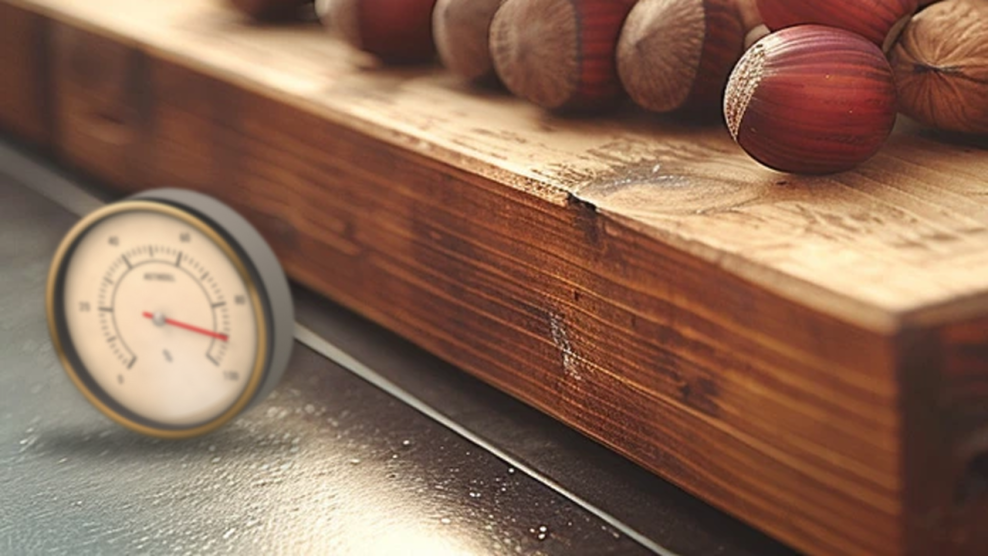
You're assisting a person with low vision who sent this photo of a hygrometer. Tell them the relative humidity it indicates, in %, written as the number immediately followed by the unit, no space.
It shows 90%
